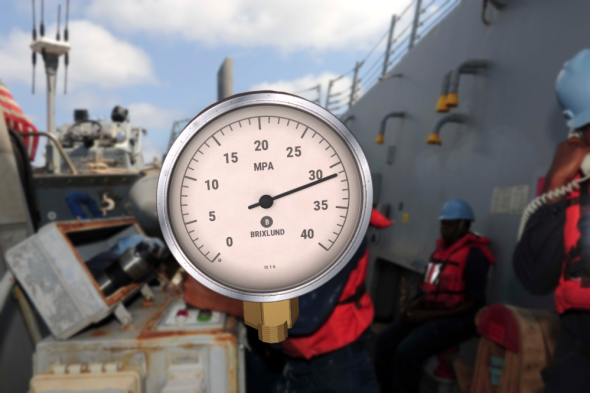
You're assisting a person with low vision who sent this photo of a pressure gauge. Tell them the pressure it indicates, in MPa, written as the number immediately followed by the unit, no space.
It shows 31MPa
